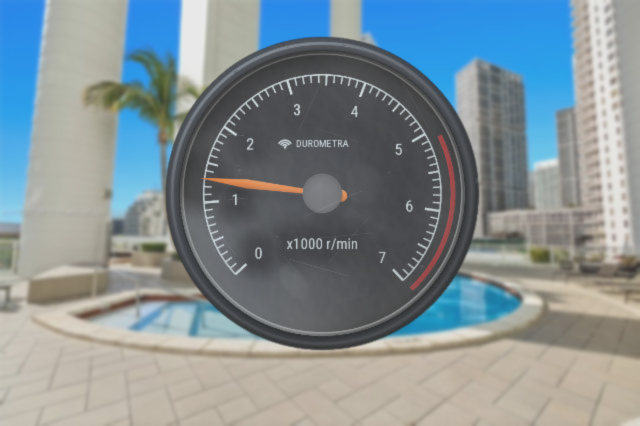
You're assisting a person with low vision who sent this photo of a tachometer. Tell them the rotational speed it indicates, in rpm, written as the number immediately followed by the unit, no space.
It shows 1300rpm
